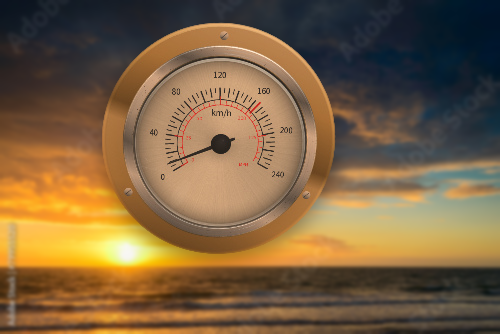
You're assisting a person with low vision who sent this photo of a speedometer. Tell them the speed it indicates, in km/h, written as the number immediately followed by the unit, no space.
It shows 10km/h
